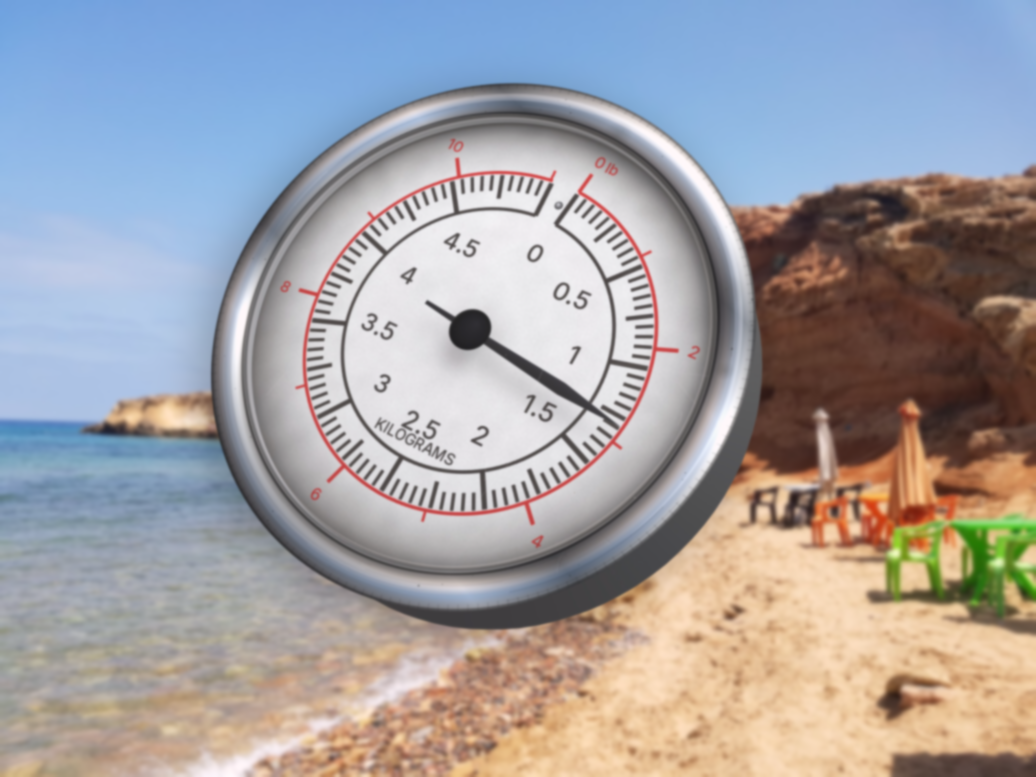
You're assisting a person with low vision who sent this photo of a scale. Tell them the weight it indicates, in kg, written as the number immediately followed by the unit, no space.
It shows 1.3kg
